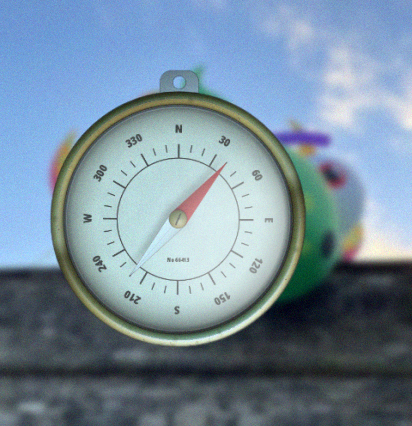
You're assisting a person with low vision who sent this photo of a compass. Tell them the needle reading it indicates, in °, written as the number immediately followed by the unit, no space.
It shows 40°
